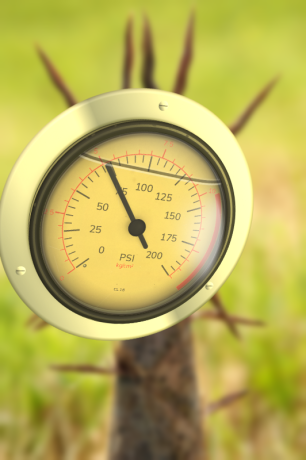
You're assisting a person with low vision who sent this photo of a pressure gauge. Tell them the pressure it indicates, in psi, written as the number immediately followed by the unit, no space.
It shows 72.5psi
